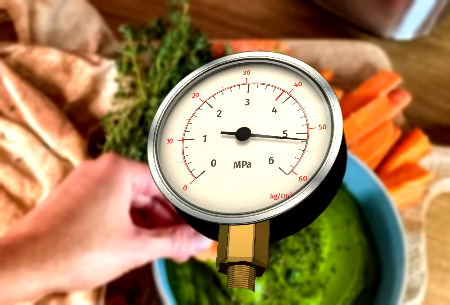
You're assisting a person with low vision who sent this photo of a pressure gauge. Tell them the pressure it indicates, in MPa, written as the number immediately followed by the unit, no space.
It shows 5.2MPa
